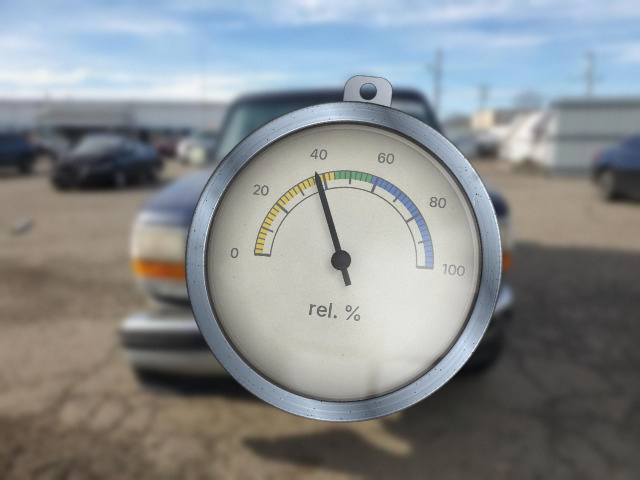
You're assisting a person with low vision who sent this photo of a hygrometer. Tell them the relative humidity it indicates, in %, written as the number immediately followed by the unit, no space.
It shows 38%
